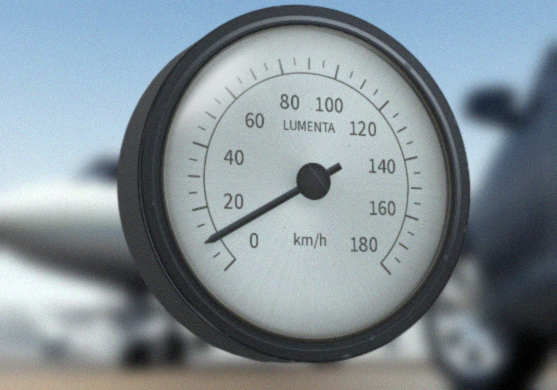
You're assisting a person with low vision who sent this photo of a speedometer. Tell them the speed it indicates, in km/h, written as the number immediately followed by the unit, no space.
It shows 10km/h
